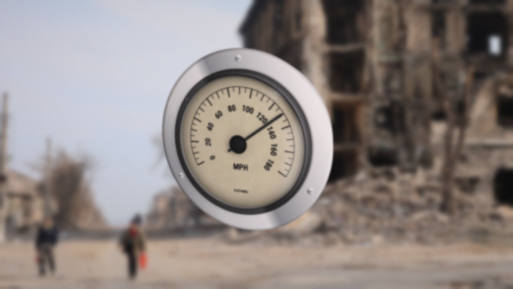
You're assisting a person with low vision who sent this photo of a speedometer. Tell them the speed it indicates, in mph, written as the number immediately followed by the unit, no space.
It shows 130mph
